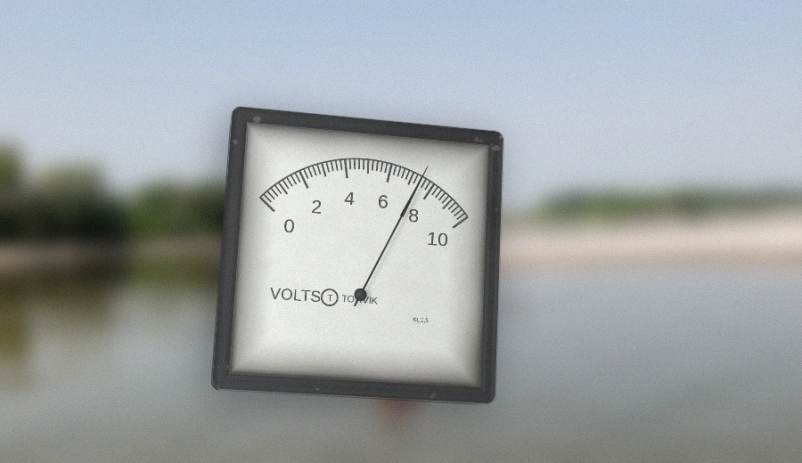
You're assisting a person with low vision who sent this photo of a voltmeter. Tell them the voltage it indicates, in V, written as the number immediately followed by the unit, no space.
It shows 7.4V
